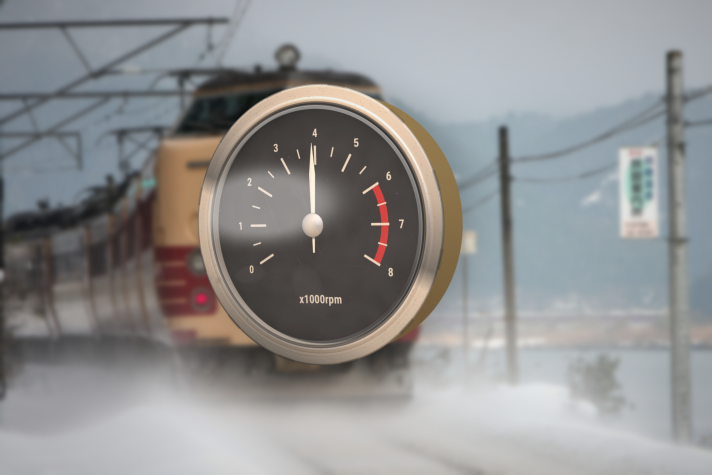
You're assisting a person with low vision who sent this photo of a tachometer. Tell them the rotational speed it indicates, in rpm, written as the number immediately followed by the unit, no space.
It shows 4000rpm
